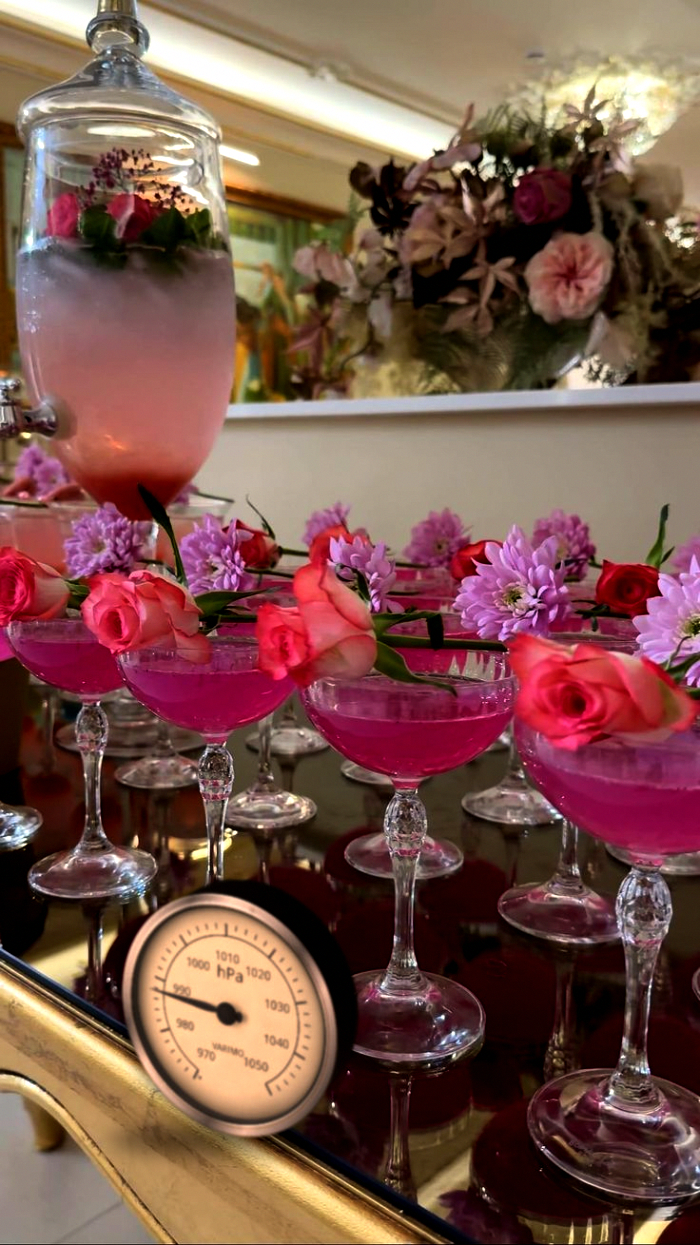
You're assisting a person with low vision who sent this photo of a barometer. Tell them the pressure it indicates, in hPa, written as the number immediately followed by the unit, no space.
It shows 988hPa
